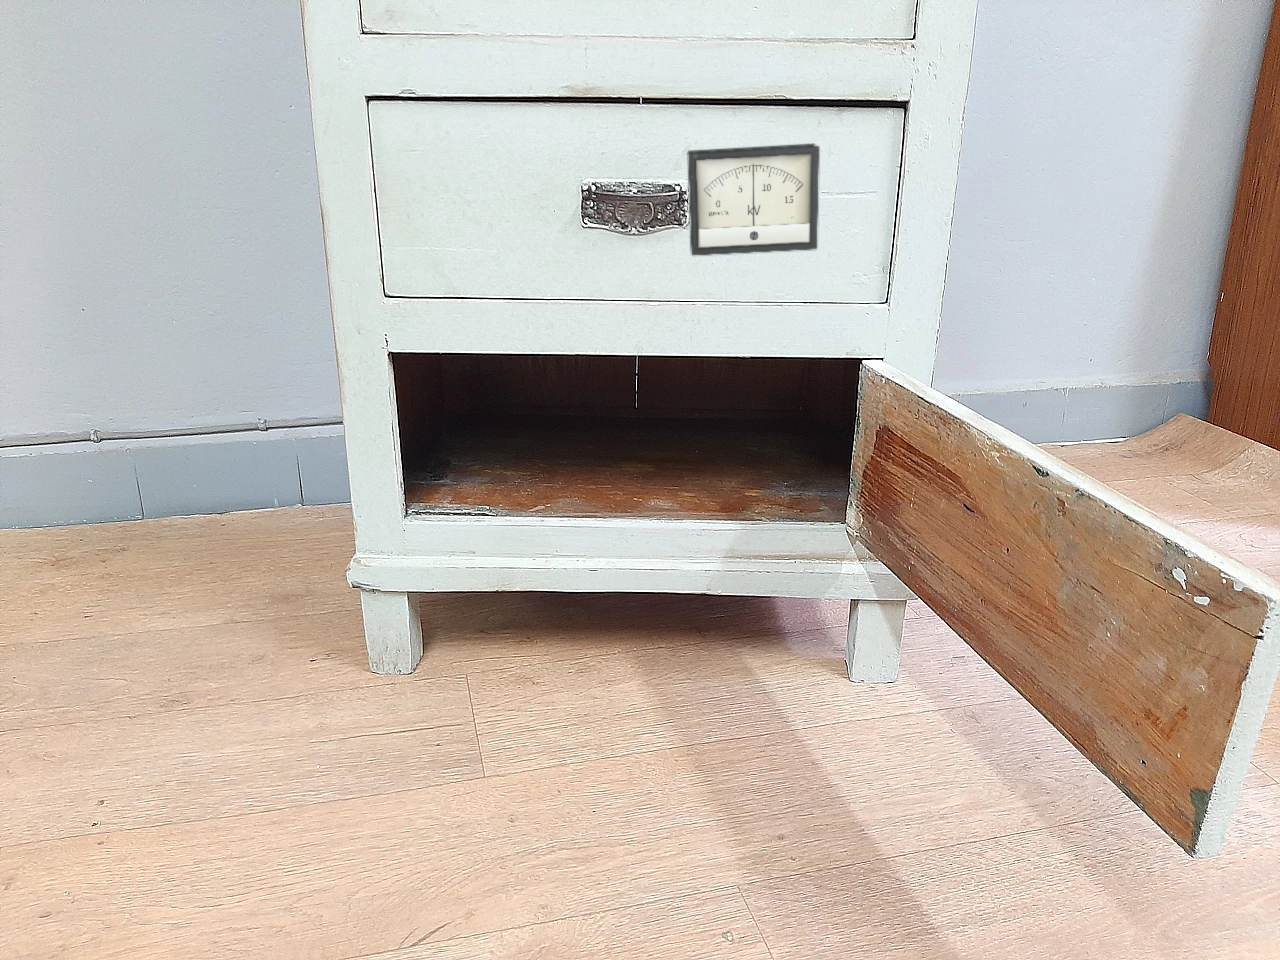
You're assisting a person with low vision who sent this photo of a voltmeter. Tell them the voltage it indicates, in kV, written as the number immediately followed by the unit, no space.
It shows 7.5kV
